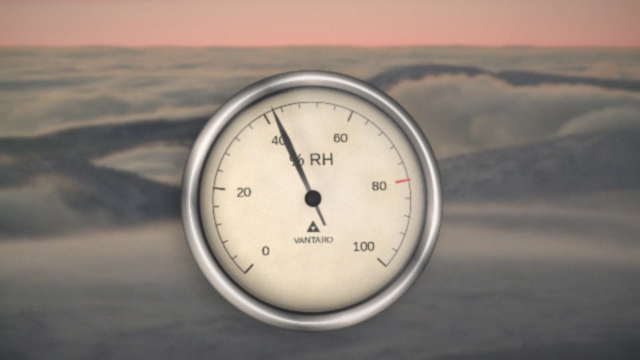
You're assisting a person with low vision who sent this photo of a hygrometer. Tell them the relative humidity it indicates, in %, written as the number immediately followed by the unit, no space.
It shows 42%
